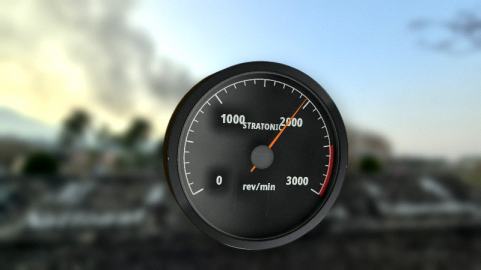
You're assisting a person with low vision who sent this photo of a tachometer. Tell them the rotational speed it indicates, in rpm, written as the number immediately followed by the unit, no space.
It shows 1950rpm
